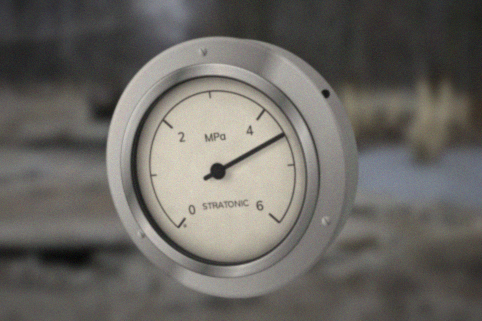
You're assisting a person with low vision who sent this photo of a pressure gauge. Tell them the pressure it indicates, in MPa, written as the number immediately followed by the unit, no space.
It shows 4.5MPa
